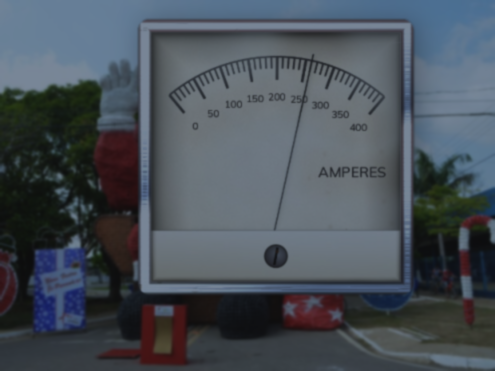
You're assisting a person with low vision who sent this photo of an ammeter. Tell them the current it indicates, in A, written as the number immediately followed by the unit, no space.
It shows 260A
